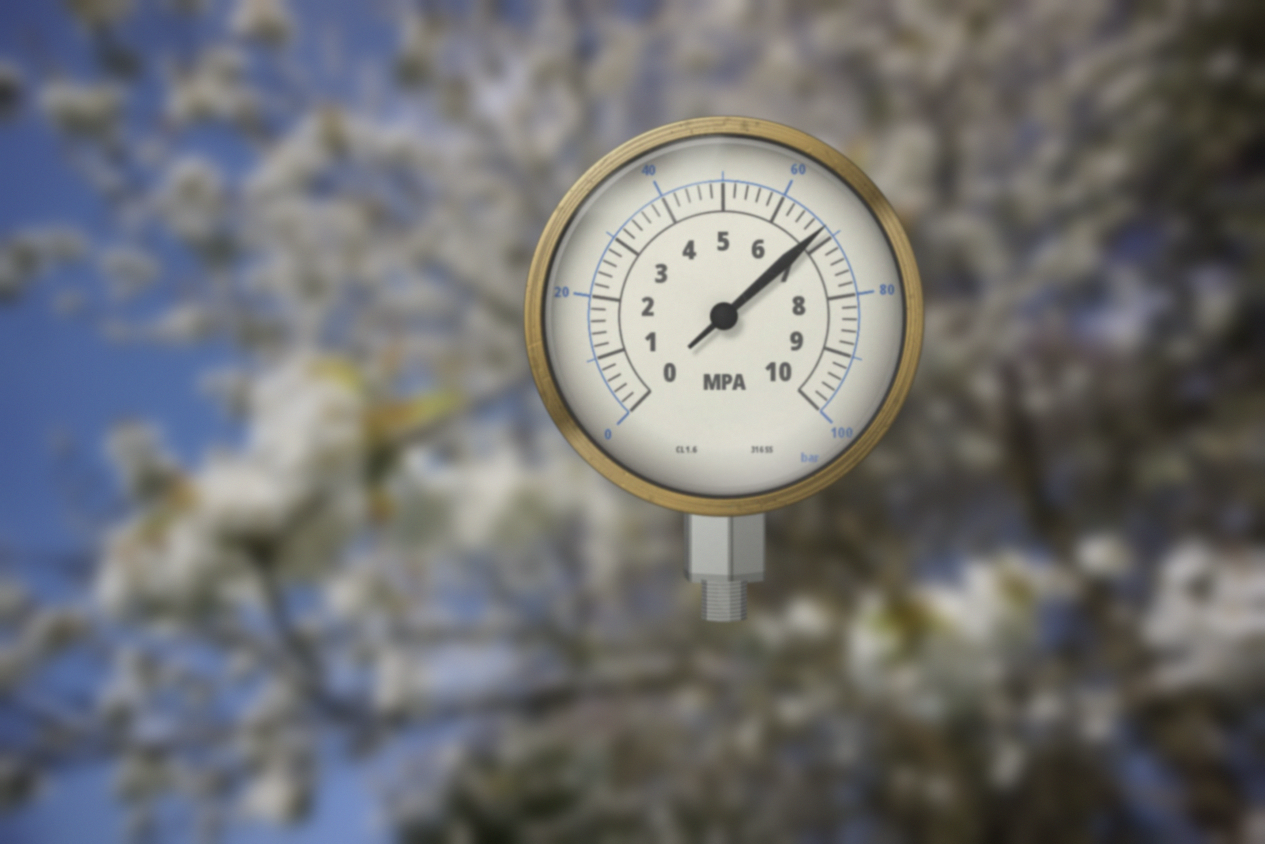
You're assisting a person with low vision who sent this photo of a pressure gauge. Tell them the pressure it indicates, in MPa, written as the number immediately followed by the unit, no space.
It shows 6.8MPa
